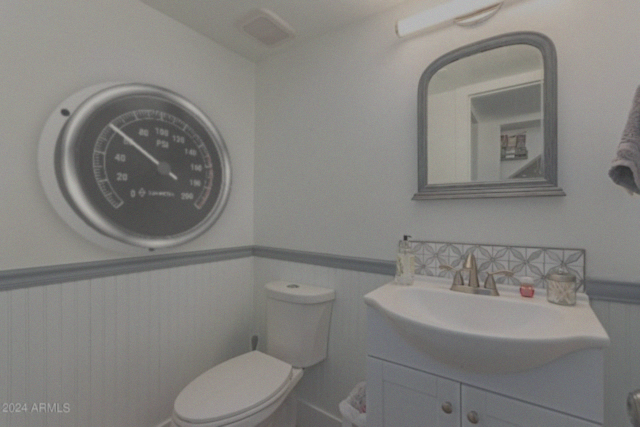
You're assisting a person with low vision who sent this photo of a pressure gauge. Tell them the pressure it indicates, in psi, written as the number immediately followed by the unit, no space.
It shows 60psi
